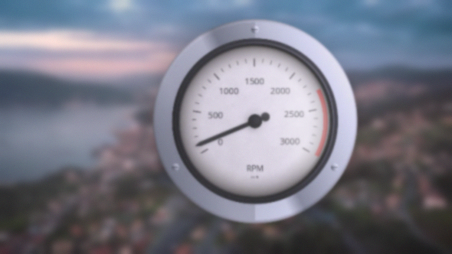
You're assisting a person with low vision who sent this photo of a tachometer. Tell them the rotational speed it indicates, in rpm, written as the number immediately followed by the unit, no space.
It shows 100rpm
